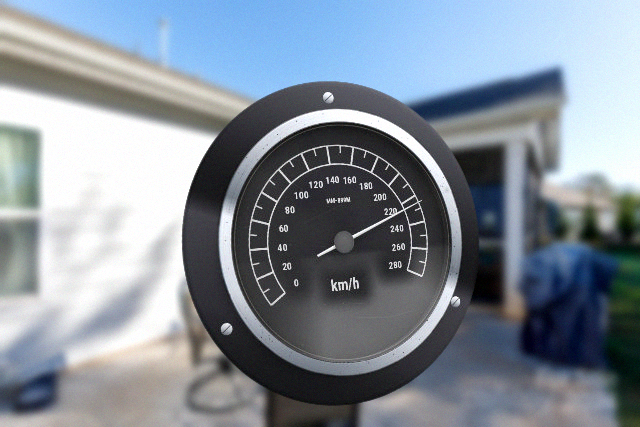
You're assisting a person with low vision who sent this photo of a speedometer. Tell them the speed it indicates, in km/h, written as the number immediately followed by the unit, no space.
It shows 225km/h
